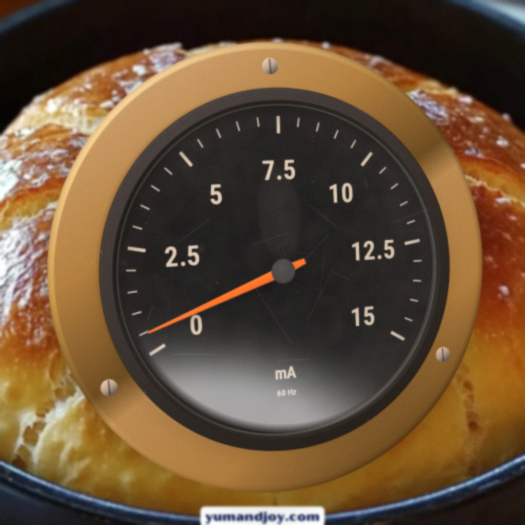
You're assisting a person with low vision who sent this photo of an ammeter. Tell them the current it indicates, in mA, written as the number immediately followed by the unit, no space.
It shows 0.5mA
